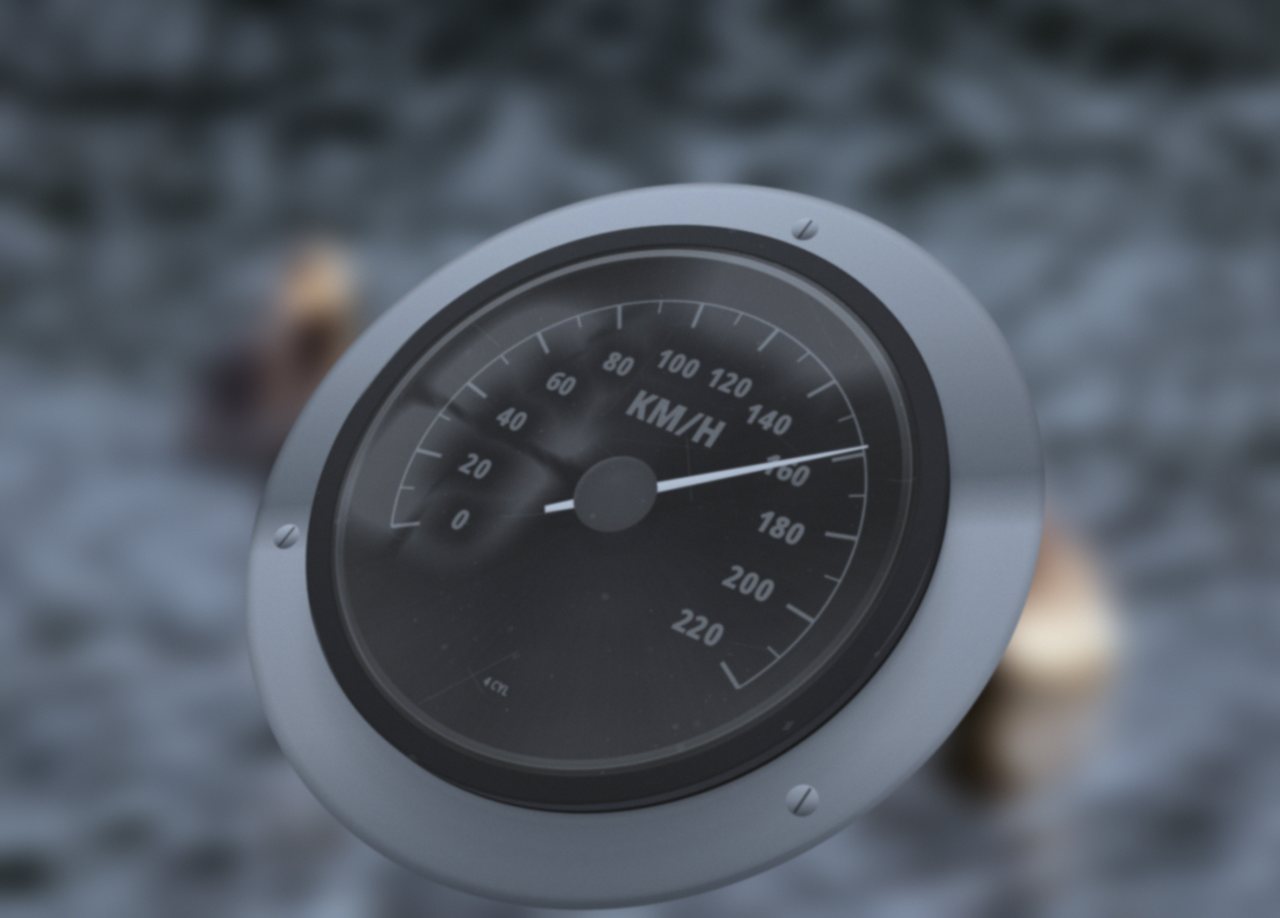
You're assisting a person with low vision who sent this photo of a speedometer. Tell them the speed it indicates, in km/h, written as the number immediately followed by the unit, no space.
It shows 160km/h
